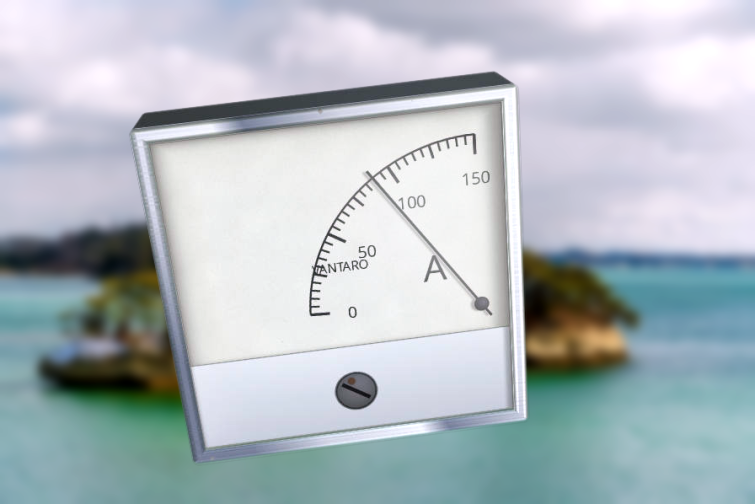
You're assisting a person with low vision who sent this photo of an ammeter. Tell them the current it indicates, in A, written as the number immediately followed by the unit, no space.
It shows 90A
